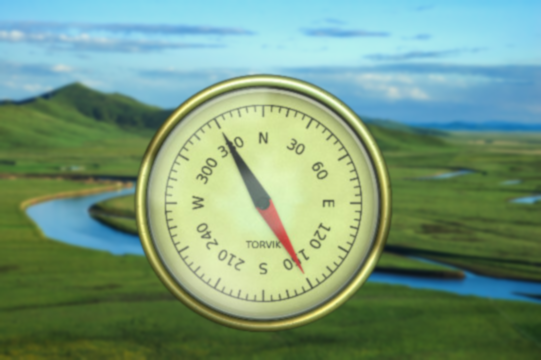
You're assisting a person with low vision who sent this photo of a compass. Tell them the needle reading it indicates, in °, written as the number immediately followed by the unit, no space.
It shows 150°
